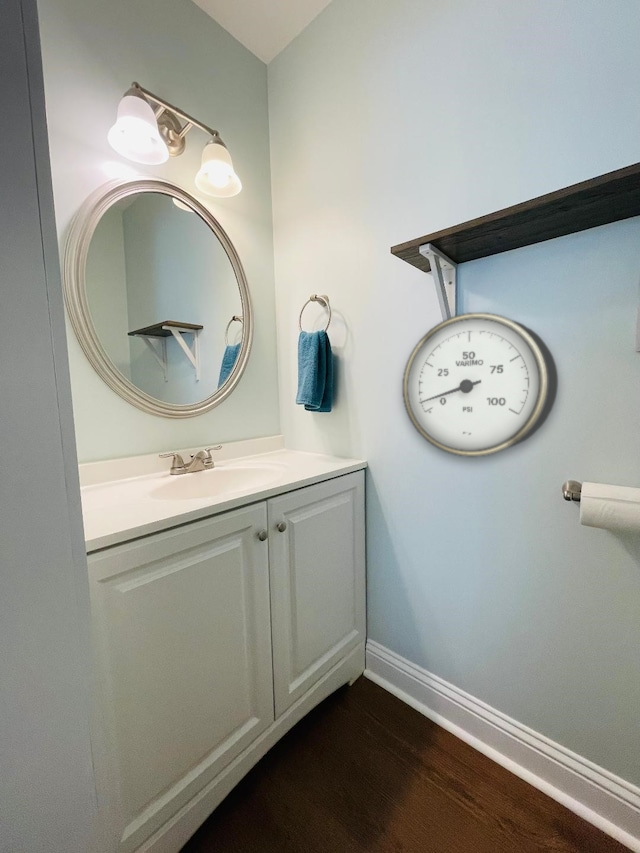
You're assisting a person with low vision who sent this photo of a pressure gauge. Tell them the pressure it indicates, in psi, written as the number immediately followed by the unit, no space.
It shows 5psi
